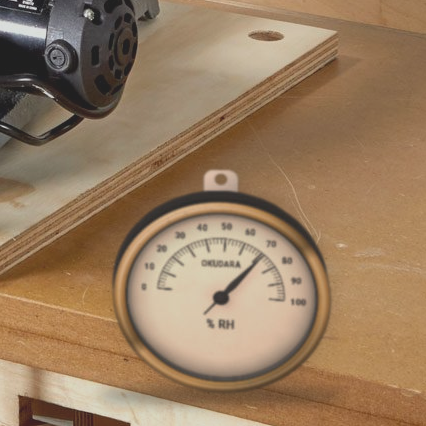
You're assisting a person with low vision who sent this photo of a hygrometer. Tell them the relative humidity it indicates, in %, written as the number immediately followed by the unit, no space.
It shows 70%
